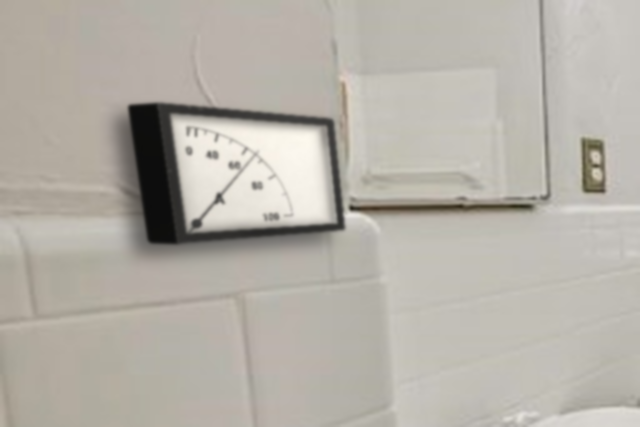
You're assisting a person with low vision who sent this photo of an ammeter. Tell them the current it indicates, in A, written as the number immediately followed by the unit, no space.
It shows 65A
